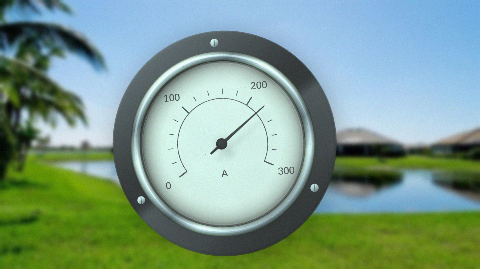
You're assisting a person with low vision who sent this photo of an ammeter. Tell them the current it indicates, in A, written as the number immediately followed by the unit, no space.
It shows 220A
